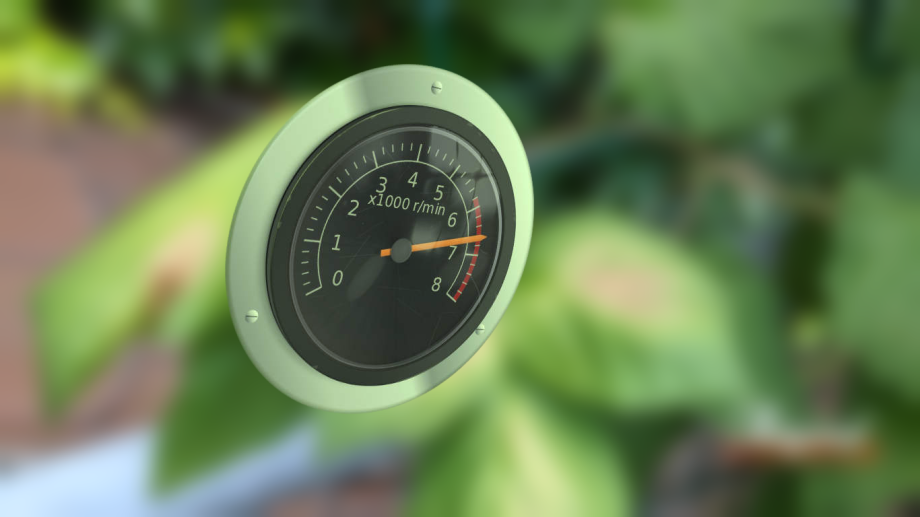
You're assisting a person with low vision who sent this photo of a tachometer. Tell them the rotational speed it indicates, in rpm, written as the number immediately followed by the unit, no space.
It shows 6600rpm
